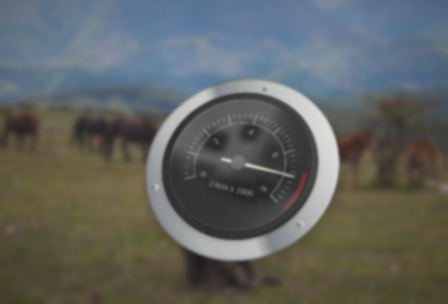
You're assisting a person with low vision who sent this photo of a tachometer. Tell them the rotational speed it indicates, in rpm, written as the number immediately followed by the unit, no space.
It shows 7000rpm
